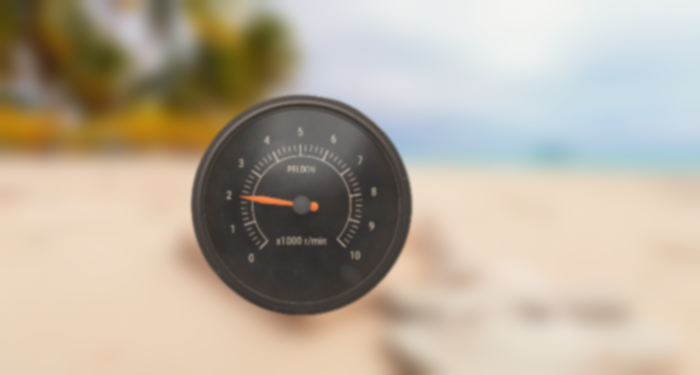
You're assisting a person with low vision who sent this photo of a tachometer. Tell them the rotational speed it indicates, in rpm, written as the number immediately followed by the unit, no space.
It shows 2000rpm
